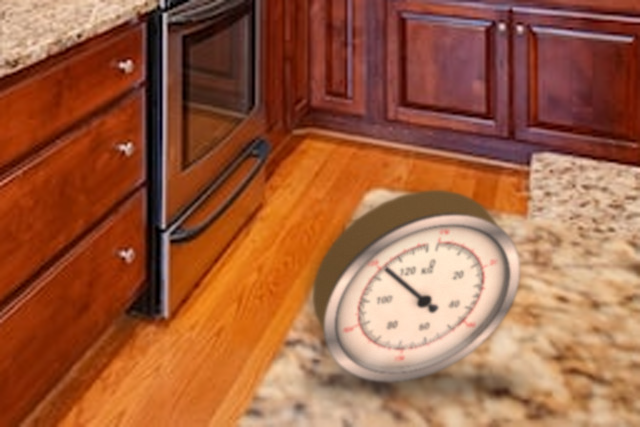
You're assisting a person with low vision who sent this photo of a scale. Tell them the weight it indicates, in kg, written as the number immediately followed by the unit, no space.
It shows 115kg
